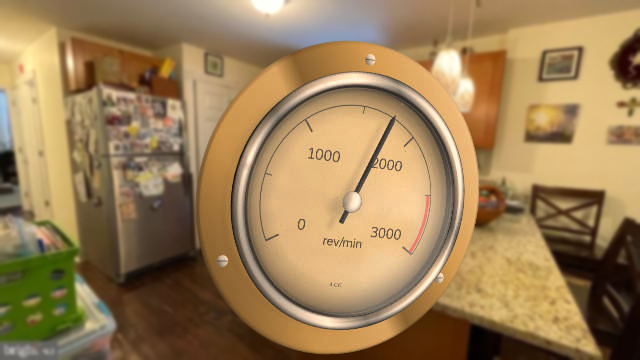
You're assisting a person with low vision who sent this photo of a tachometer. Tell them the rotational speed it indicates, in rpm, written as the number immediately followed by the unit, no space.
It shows 1750rpm
